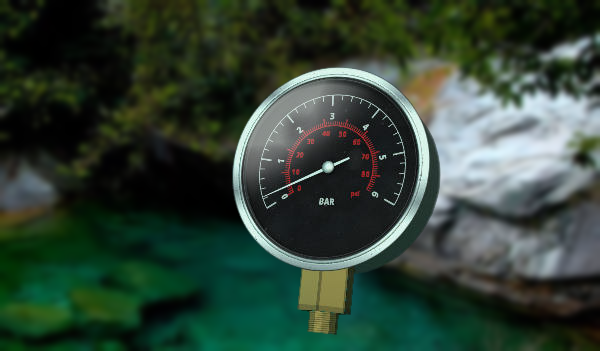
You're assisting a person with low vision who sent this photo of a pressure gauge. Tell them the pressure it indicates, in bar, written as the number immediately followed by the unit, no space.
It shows 0.2bar
